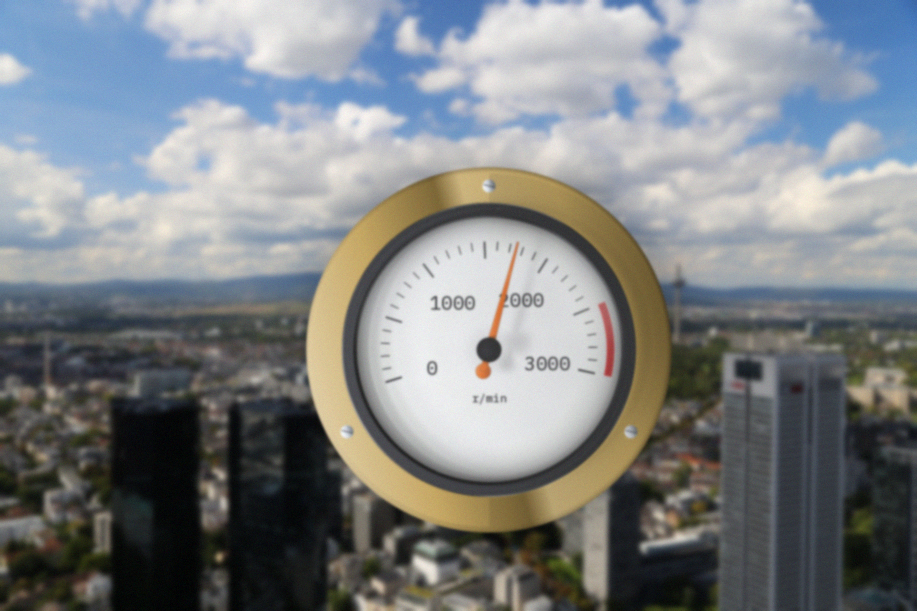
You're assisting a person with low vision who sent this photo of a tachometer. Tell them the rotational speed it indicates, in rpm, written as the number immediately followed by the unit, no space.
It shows 1750rpm
